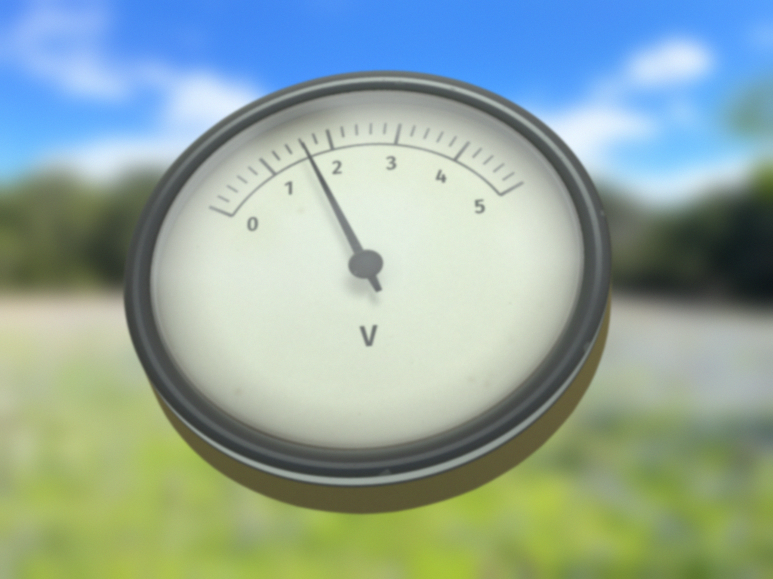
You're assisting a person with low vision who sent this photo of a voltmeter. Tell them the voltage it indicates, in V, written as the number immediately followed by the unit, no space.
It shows 1.6V
